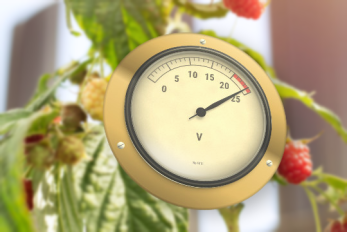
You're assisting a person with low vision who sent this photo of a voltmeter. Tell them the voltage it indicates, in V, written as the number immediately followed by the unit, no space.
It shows 24V
